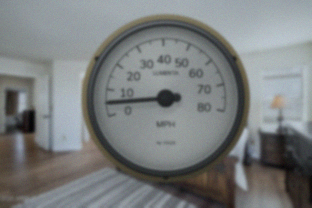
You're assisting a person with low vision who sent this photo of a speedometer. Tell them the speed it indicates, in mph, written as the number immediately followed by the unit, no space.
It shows 5mph
